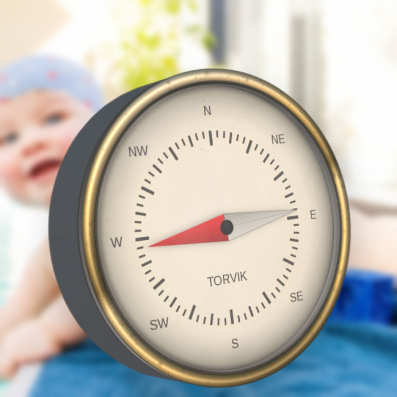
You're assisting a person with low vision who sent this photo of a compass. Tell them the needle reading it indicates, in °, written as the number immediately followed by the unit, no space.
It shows 265°
